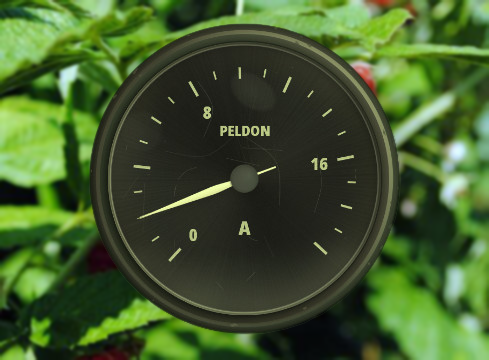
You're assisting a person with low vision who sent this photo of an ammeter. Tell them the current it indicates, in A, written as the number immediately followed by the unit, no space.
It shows 2A
